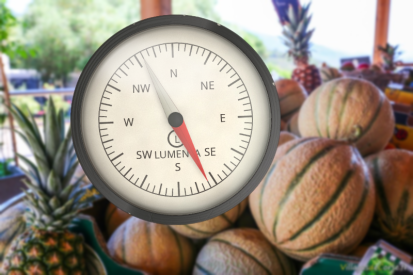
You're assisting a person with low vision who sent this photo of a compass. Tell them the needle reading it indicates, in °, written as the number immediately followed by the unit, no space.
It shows 155°
